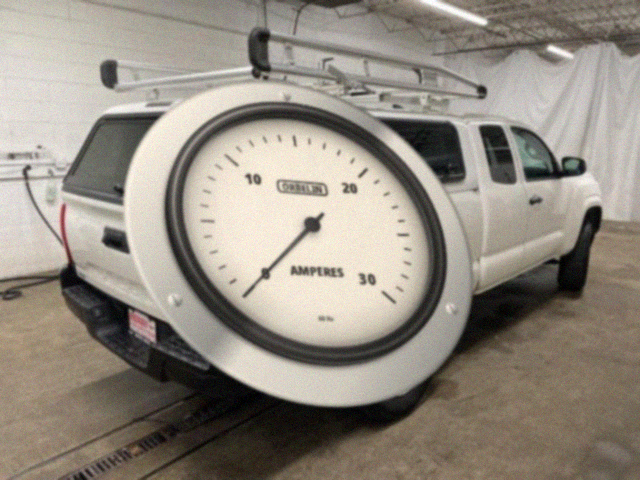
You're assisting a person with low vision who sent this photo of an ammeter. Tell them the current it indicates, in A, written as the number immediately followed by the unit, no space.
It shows 0A
